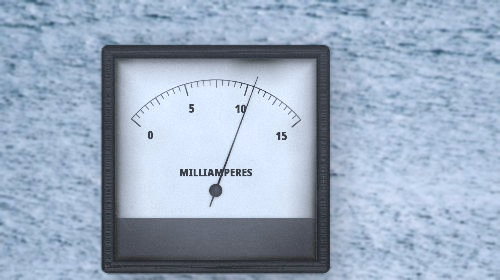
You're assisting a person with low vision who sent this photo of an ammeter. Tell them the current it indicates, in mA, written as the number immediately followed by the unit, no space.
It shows 10.5mA
